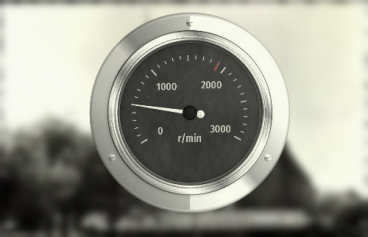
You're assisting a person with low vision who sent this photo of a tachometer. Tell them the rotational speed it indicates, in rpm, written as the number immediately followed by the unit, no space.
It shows 500rpm
